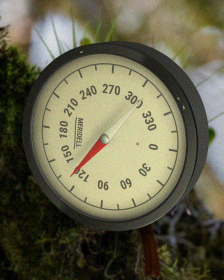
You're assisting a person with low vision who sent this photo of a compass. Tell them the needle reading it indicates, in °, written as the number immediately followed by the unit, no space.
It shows 127.5°
